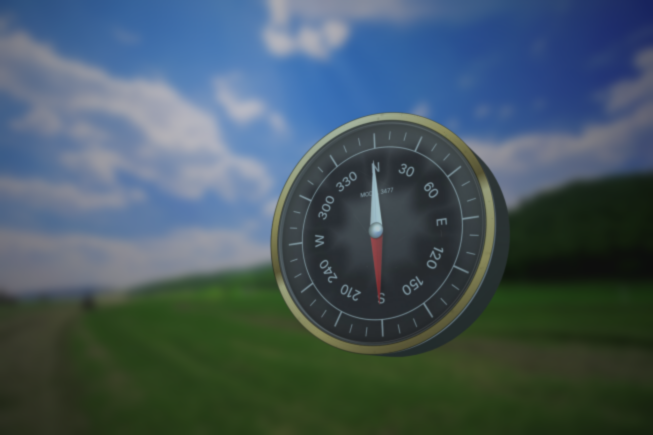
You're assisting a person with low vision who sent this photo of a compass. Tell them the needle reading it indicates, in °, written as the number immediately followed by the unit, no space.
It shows 180°
